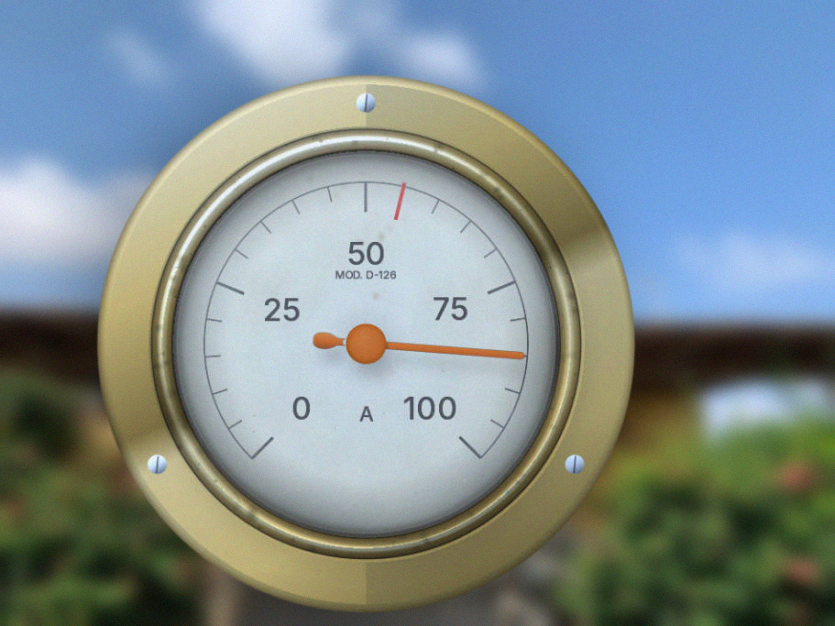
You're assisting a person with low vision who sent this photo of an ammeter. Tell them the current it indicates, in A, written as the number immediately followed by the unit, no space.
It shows 85A
